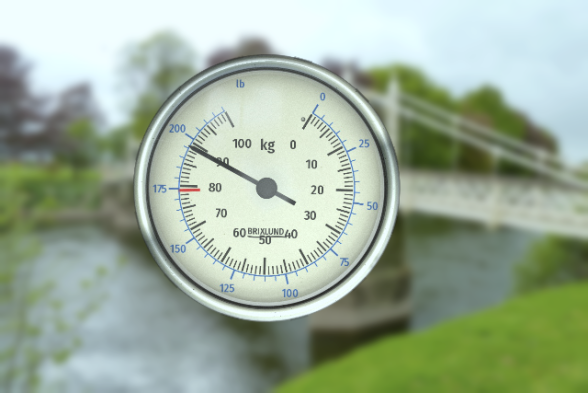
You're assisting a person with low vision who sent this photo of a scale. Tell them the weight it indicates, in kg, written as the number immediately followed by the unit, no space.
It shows 89kg
